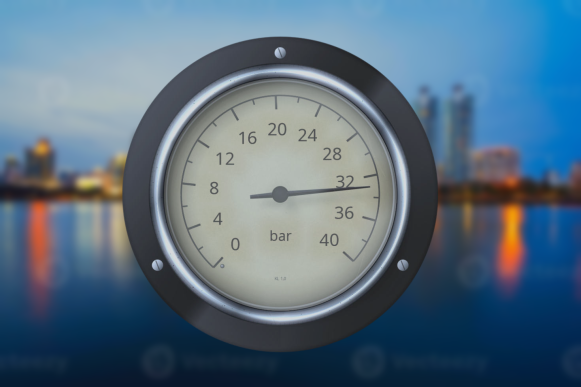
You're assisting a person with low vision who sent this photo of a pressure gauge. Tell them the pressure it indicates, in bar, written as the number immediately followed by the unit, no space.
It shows 33bar
